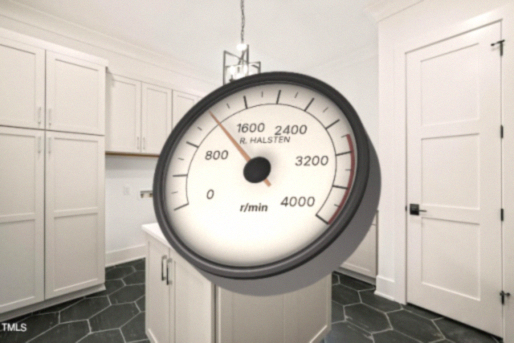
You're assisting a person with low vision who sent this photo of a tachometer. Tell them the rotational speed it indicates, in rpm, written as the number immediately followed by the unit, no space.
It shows 1200rpm
